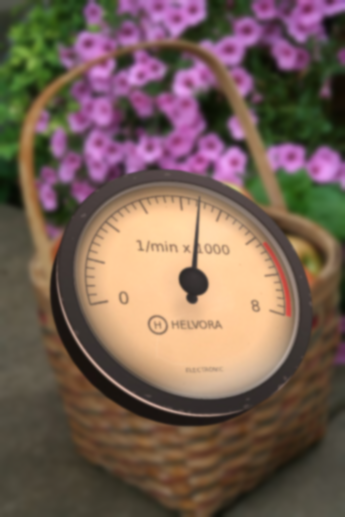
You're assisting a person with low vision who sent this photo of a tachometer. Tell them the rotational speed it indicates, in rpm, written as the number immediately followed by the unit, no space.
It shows 4400rpm
